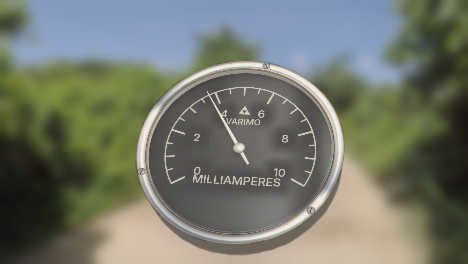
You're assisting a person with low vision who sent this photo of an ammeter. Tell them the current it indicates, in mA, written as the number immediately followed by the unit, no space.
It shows 3.75mA
